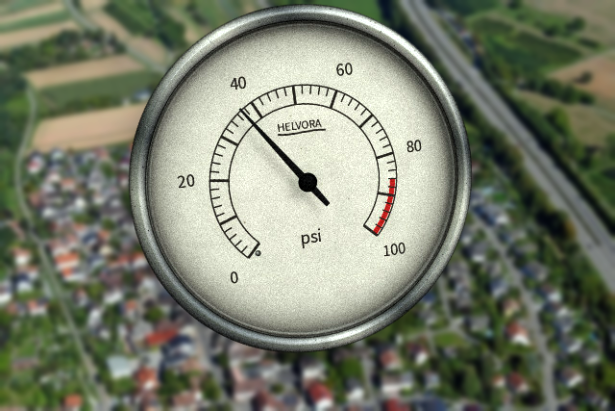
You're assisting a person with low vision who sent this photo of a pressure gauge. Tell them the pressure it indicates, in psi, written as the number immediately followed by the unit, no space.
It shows 37psi
